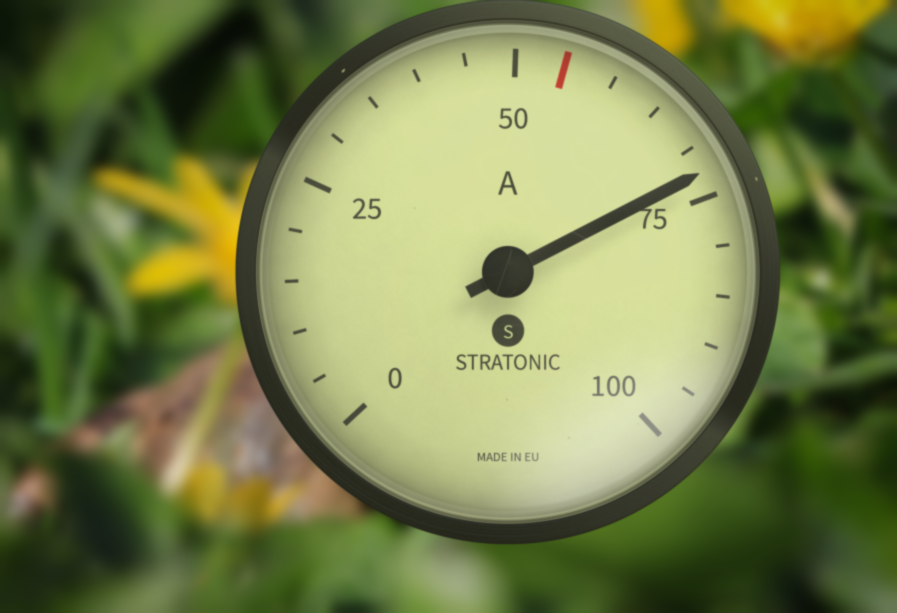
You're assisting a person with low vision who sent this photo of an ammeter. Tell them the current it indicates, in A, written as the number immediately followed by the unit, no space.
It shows 72.5A
